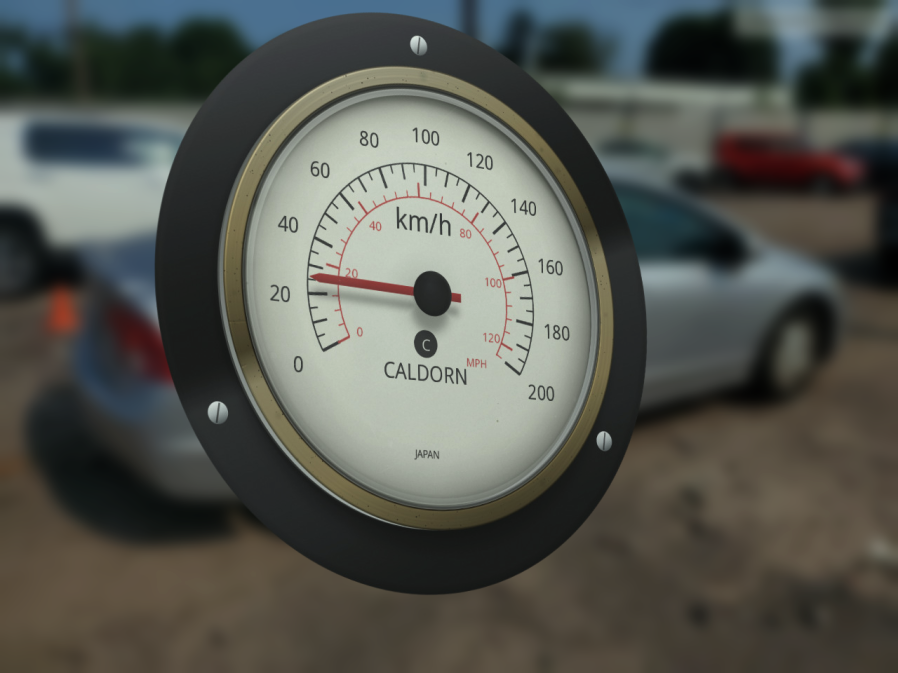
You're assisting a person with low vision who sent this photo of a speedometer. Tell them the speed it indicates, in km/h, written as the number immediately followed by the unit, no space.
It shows 25km/h
